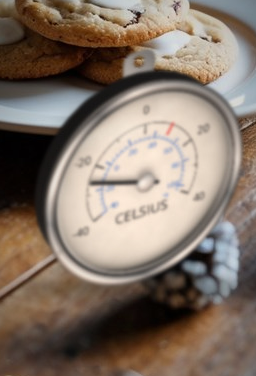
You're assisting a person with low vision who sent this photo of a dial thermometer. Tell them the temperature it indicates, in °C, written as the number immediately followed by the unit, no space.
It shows -25°C
